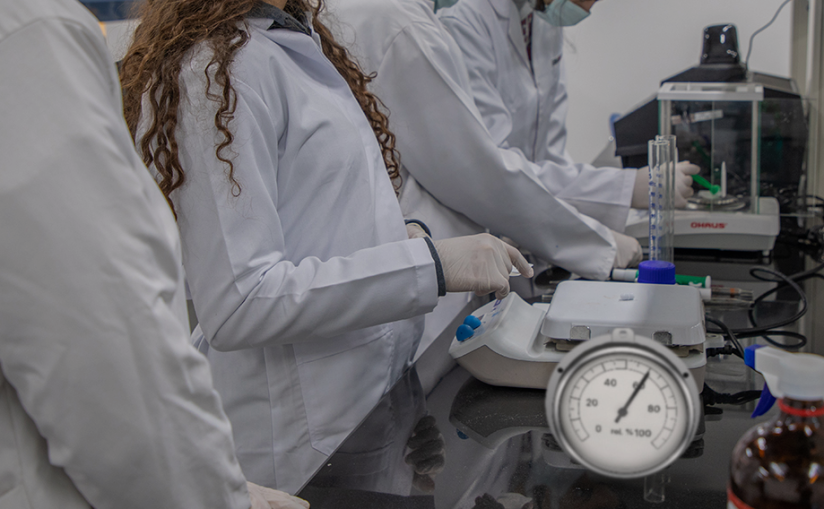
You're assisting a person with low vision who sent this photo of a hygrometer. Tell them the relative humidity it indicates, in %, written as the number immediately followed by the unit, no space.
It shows 60%
